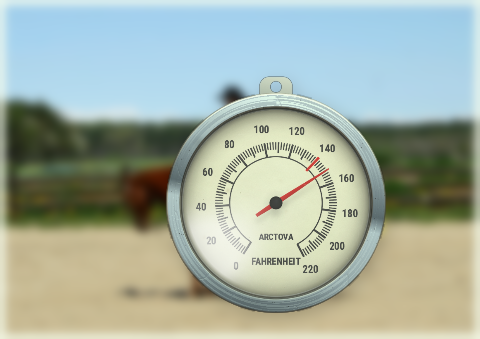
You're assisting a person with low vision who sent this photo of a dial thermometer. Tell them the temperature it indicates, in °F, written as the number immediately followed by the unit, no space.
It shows 150°F
